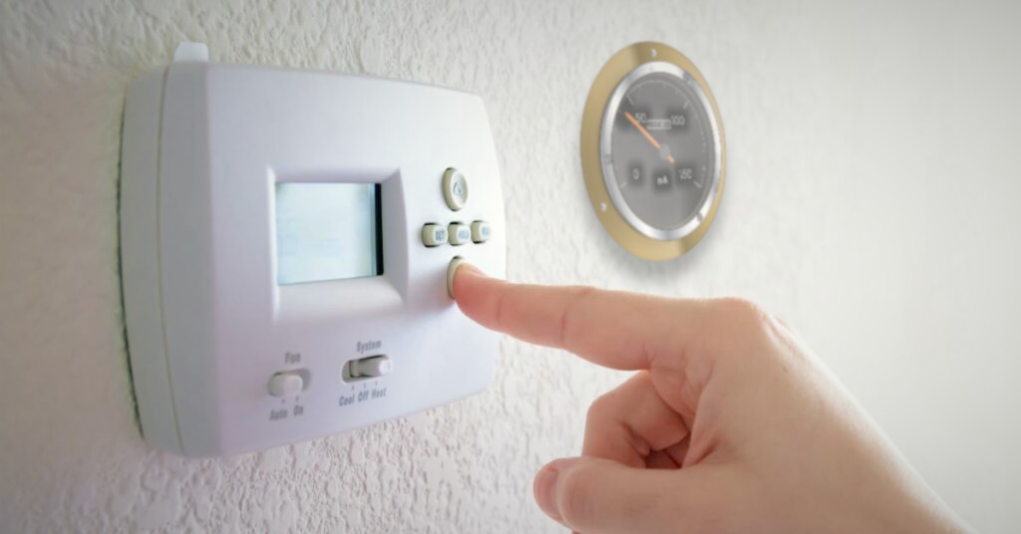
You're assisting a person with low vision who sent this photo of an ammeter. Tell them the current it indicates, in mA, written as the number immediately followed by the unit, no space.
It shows 40mA
